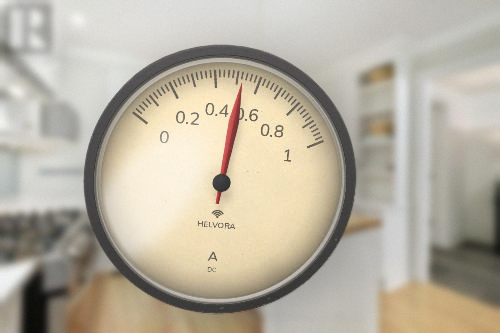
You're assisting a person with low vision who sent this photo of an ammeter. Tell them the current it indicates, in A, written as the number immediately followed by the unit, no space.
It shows 0.52A
